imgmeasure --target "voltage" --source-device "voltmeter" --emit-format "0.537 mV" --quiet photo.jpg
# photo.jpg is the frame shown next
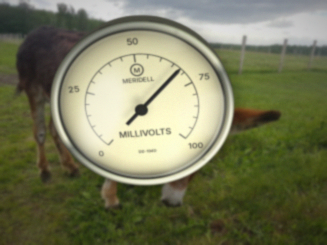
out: 67.5 mV
